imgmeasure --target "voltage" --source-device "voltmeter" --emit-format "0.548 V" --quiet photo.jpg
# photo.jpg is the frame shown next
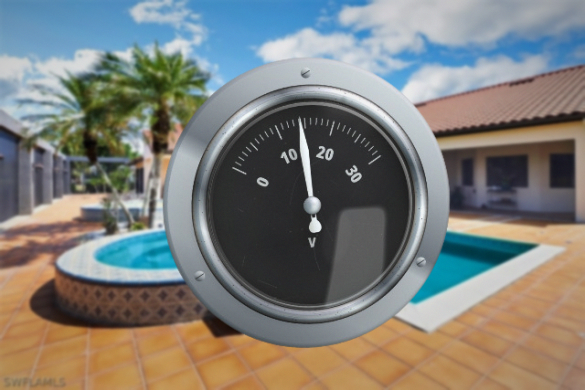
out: 14 V
